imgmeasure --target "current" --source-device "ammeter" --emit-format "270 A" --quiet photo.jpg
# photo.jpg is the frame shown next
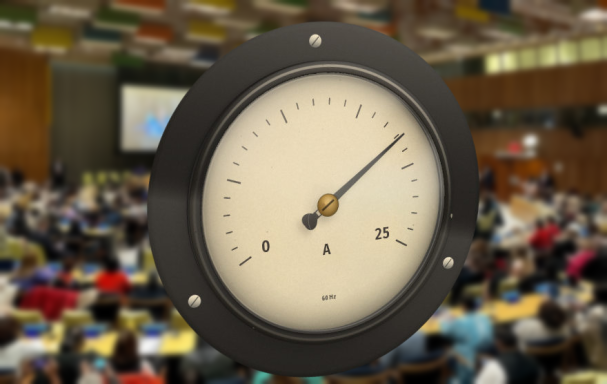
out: 18 A
